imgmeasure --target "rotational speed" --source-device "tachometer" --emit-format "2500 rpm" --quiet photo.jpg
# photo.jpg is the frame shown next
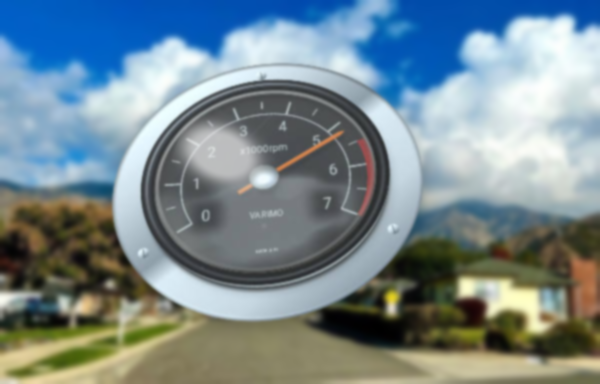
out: 5250 rpm
